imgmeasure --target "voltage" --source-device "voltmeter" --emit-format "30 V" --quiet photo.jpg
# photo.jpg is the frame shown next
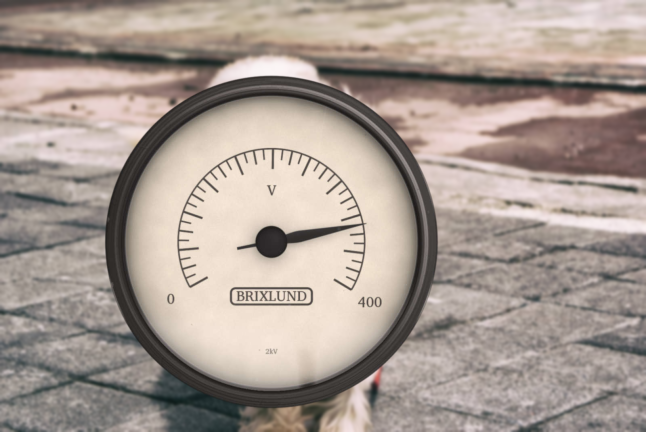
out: 330 V
